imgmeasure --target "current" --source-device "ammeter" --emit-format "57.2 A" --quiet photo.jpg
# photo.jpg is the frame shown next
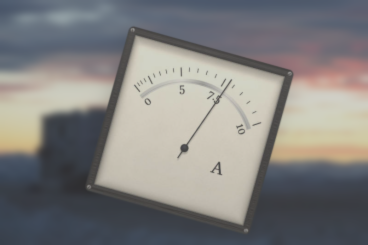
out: 7.75 A
